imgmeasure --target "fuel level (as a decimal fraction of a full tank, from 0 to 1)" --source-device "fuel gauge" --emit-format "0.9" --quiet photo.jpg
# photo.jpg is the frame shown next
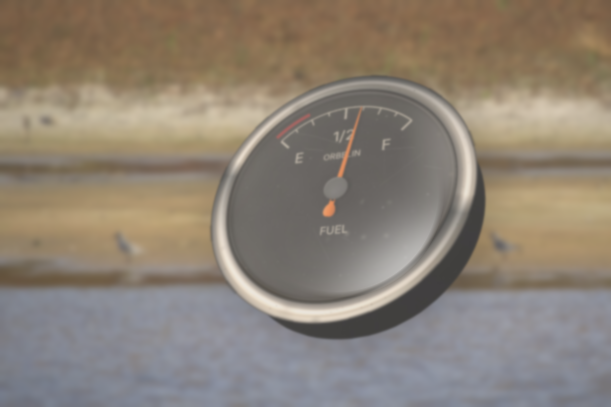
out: 0.625
